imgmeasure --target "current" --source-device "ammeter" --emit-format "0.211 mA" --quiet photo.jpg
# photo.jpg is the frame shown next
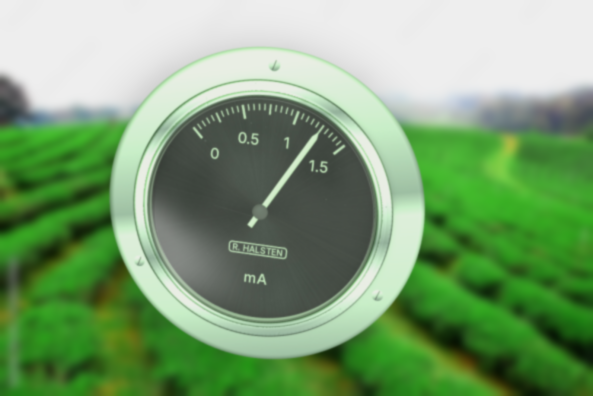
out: 1.25 mA
